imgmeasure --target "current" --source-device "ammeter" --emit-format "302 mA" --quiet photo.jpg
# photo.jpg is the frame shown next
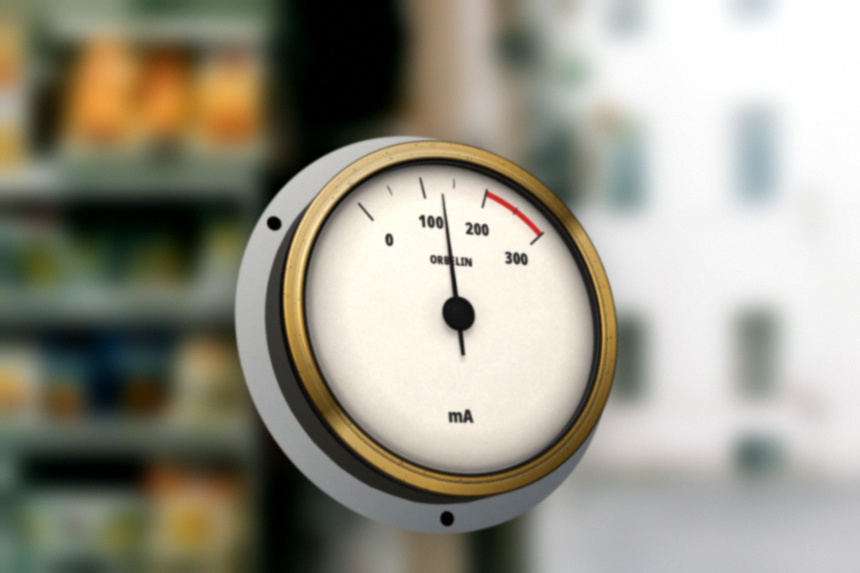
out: 125 mA
